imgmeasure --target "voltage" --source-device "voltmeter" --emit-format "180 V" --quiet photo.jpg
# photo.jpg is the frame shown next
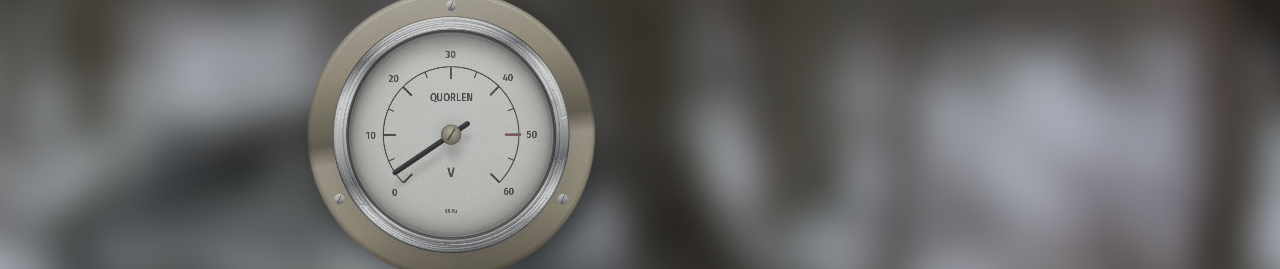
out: 2.5 V
